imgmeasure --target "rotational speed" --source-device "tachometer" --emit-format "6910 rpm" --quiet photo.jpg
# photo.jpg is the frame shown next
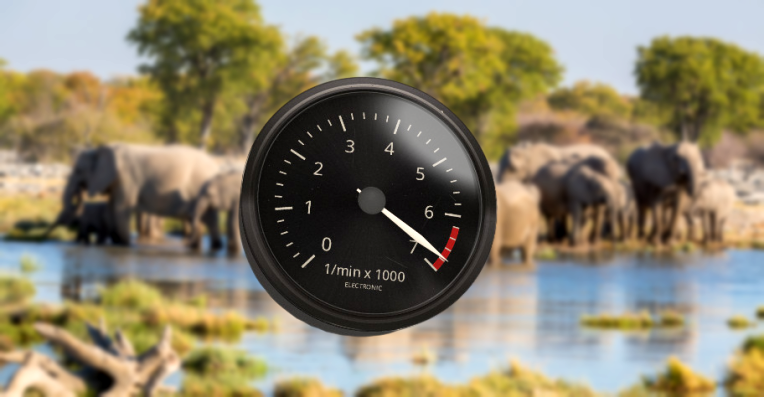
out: 6800 rpm
